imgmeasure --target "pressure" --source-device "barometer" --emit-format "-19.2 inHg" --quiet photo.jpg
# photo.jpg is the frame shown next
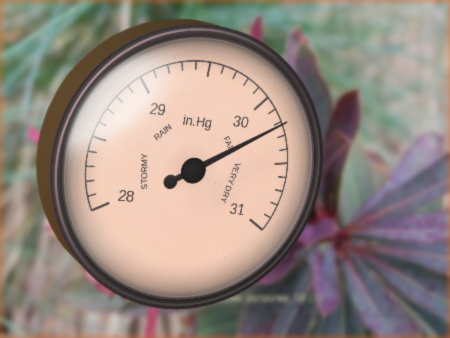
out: 30.2 inHg
